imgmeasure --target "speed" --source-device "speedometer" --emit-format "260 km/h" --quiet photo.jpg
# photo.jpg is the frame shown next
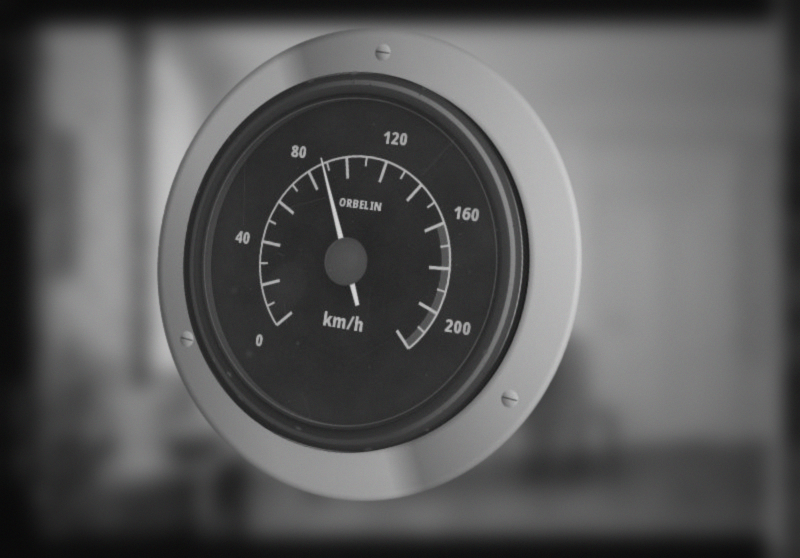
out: 90 km/h
